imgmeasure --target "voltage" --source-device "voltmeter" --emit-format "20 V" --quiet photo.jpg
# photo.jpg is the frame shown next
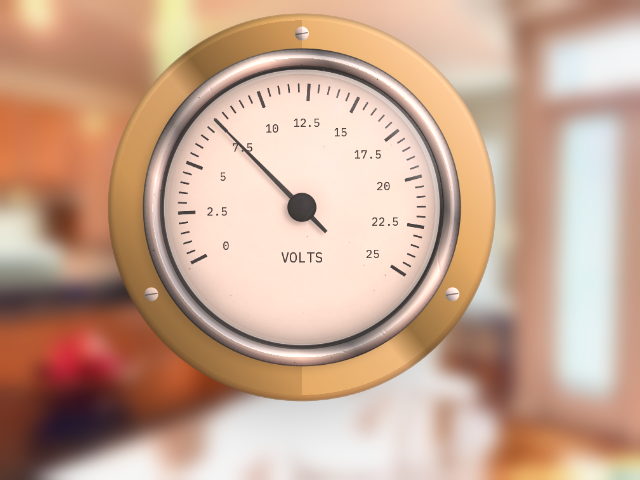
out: 7.5 V
